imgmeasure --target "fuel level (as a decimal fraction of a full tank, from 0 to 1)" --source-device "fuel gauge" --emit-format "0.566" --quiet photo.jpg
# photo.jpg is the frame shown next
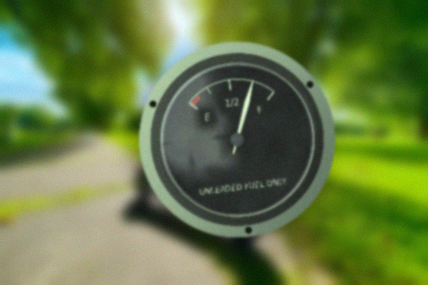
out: 0.75
